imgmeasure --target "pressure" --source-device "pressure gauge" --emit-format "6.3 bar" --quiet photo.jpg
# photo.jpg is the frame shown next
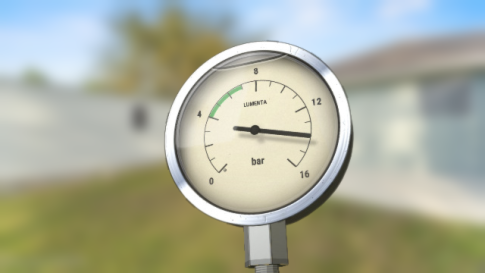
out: 14 bar
